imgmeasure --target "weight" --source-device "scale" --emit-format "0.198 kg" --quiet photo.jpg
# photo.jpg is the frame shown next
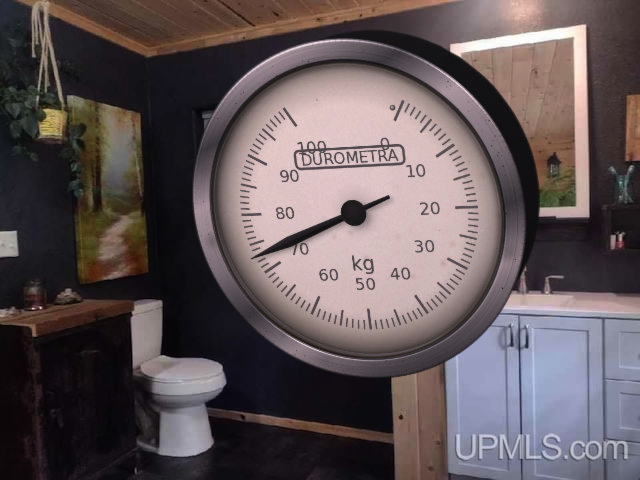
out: 73 kg
